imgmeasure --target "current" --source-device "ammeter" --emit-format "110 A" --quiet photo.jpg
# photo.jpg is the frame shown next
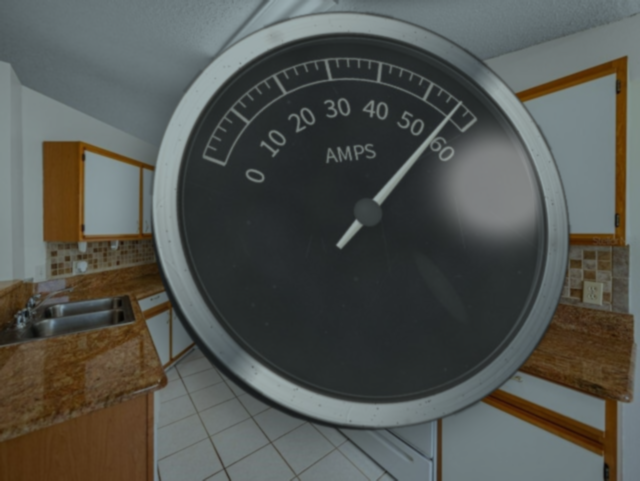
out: 56 A
